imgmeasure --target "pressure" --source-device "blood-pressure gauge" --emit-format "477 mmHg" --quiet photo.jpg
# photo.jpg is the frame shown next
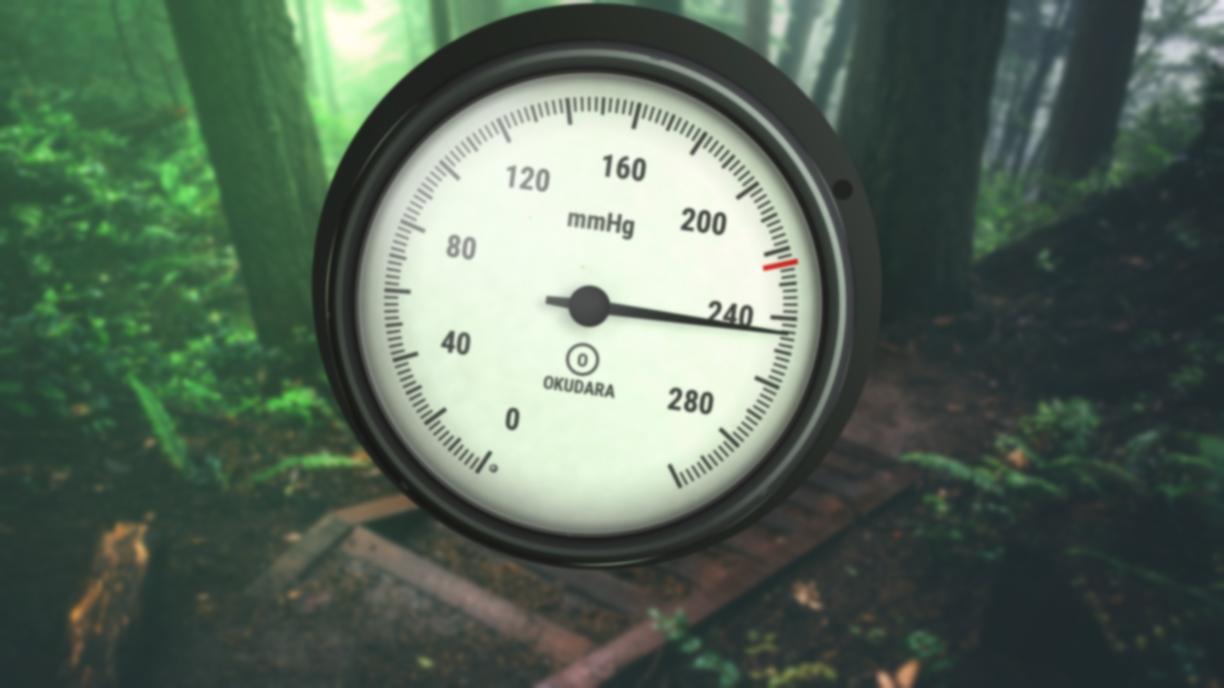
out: 244 mmHg
